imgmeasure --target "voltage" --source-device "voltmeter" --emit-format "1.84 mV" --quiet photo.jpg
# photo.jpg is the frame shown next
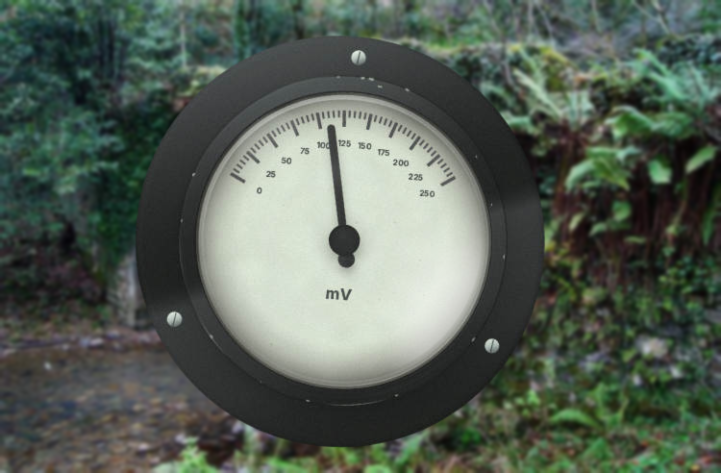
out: 110 mV
